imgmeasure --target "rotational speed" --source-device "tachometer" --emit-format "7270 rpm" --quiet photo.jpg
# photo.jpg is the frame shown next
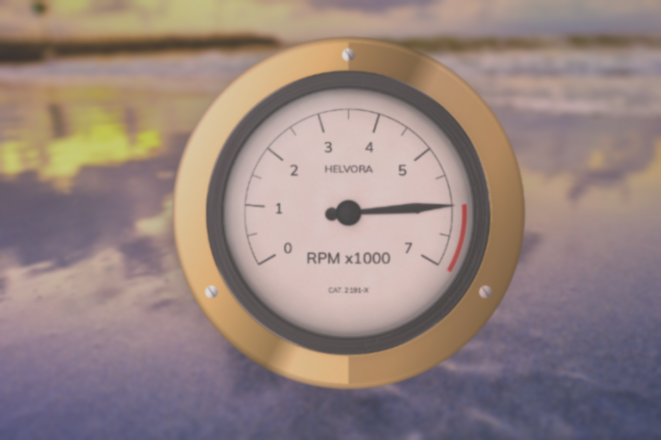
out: 6000 rpm
